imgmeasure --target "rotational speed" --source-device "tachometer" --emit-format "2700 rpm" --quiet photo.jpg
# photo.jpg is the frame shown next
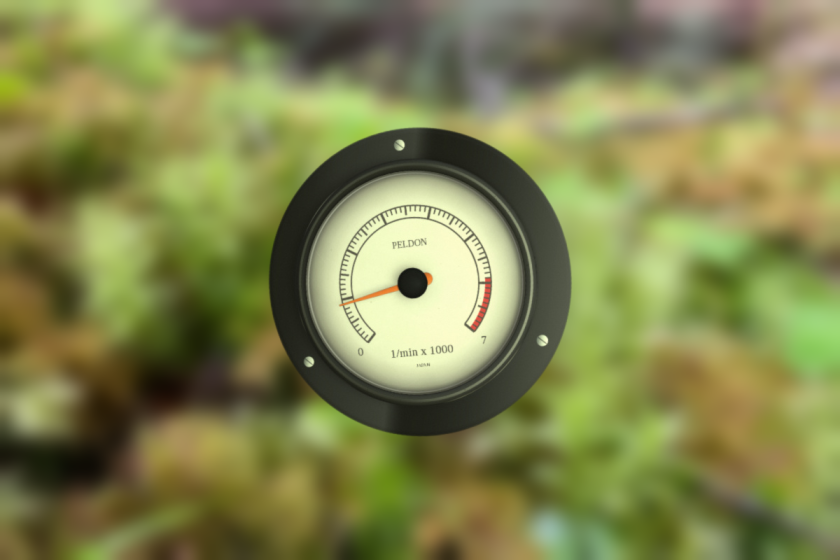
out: 900 rpm
